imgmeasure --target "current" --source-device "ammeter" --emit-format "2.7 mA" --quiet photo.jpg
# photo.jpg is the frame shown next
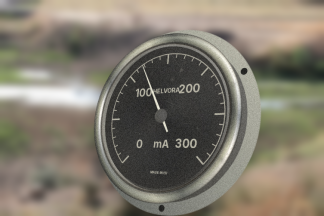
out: 120 mA
